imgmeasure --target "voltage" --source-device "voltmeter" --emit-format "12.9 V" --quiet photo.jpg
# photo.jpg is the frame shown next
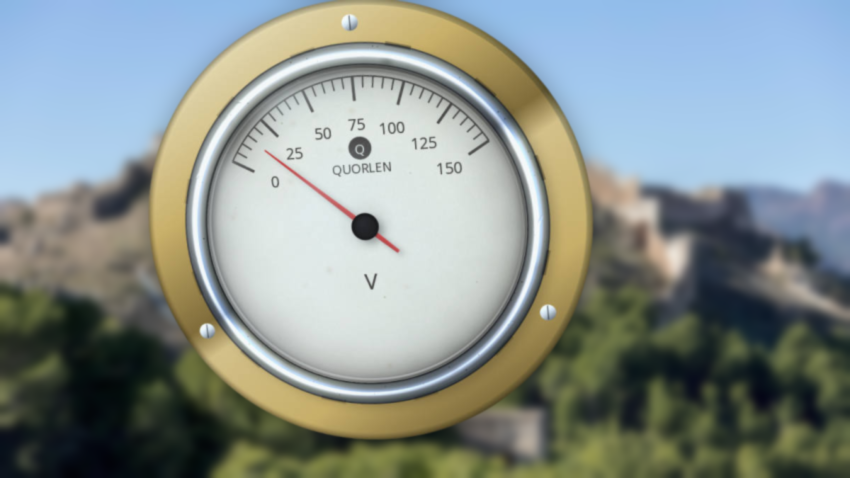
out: 15 V
